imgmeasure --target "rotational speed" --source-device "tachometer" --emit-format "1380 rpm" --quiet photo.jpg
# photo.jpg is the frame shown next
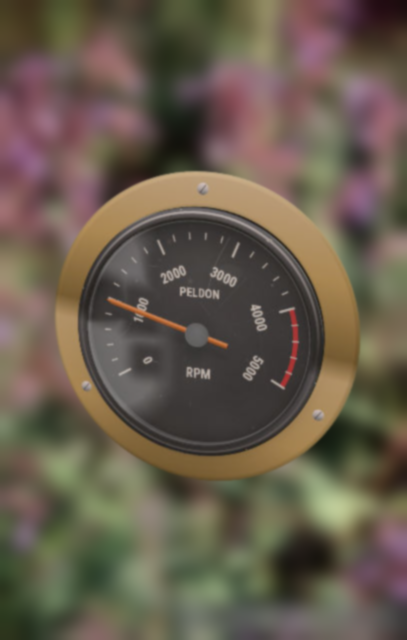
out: 1000 rpm
